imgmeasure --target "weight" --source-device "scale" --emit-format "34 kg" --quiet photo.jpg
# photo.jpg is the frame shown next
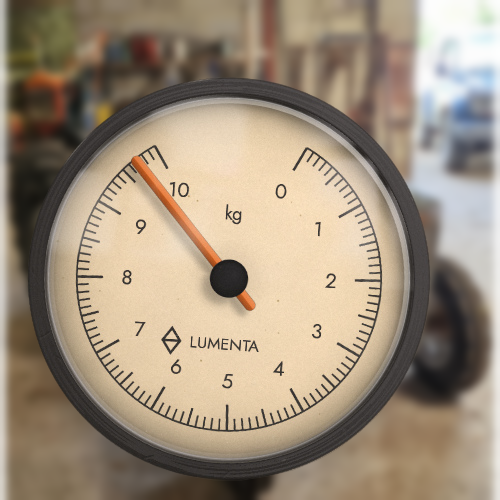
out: 9.7 kg
